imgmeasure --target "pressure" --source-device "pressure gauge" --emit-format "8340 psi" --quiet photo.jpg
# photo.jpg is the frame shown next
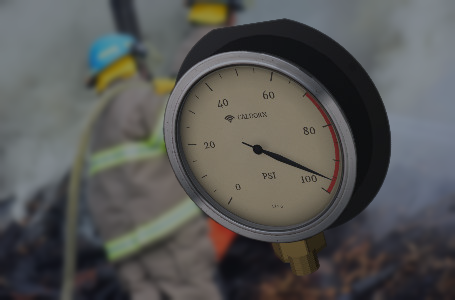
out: 95 psi
